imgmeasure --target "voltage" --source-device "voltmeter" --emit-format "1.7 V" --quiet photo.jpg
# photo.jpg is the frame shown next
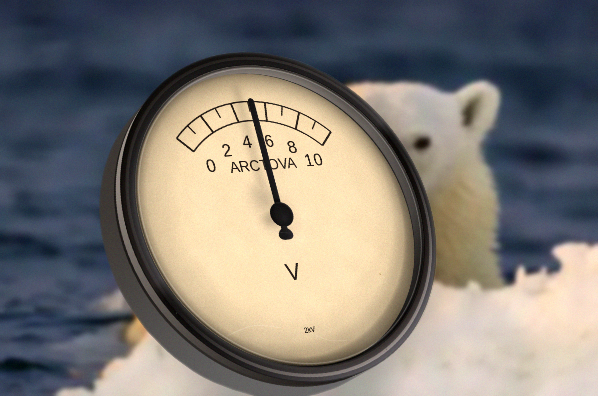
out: 5 V
